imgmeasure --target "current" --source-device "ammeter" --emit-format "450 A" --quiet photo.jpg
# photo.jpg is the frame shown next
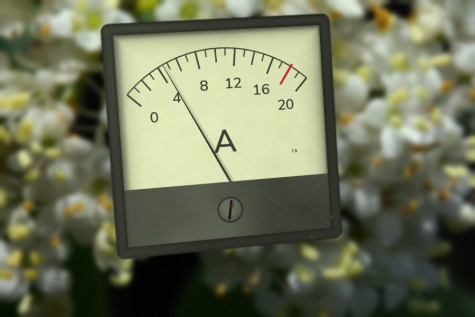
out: 4.5 A
